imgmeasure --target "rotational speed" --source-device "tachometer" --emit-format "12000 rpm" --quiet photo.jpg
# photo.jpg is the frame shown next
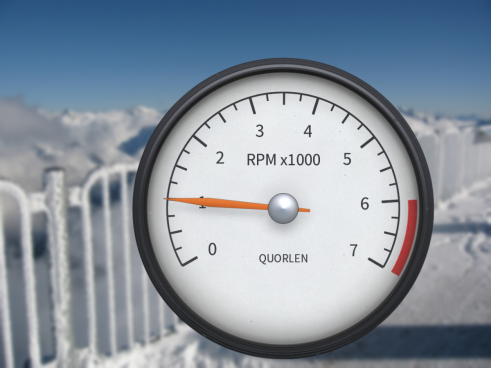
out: 1000 rpm
